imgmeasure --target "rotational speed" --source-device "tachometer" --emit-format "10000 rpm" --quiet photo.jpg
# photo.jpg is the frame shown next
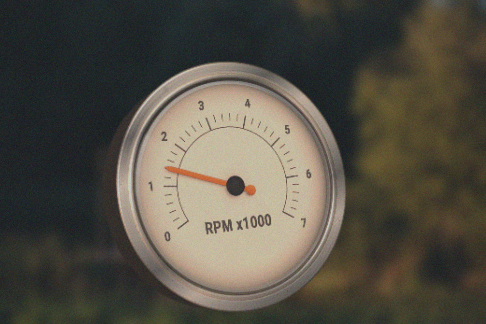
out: 1400 rpm
